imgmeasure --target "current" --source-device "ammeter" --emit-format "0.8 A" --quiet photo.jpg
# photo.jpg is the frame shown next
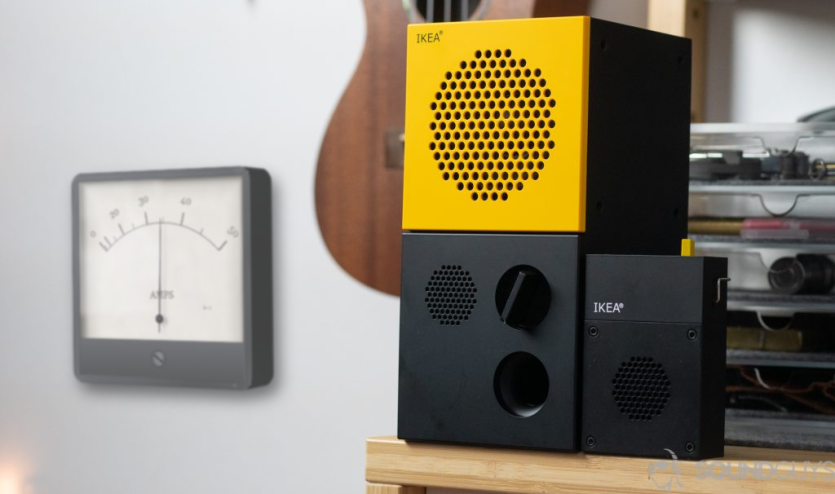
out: 35 A
